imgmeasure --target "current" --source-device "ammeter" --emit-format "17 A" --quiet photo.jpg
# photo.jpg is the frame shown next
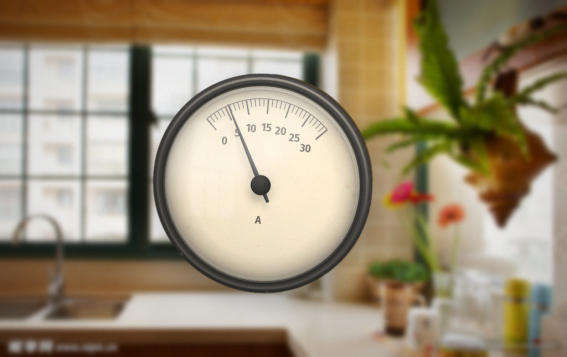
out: 6 A
